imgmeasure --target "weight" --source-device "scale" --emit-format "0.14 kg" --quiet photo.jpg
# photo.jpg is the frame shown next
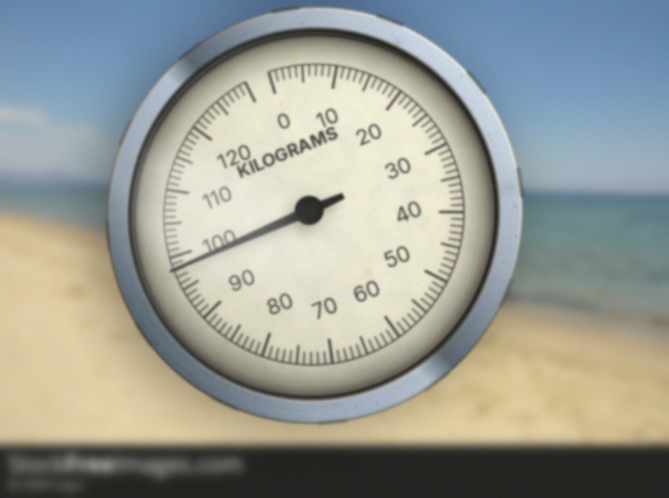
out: 98 kg
